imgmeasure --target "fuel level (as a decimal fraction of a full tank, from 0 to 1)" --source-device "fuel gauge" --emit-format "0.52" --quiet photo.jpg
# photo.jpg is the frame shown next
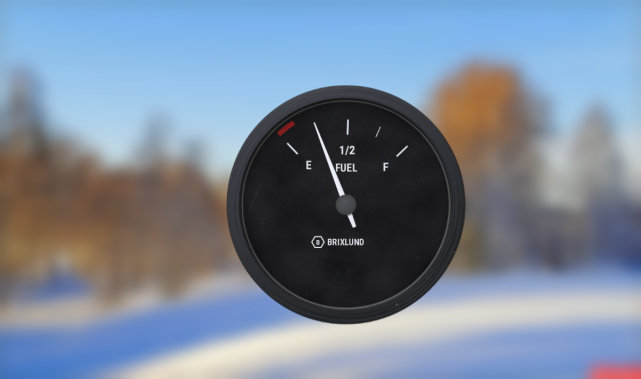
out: 0.25
